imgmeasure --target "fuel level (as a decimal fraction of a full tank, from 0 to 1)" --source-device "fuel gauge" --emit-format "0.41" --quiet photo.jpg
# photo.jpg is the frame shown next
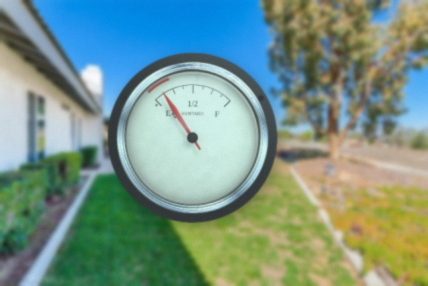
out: 0.125
